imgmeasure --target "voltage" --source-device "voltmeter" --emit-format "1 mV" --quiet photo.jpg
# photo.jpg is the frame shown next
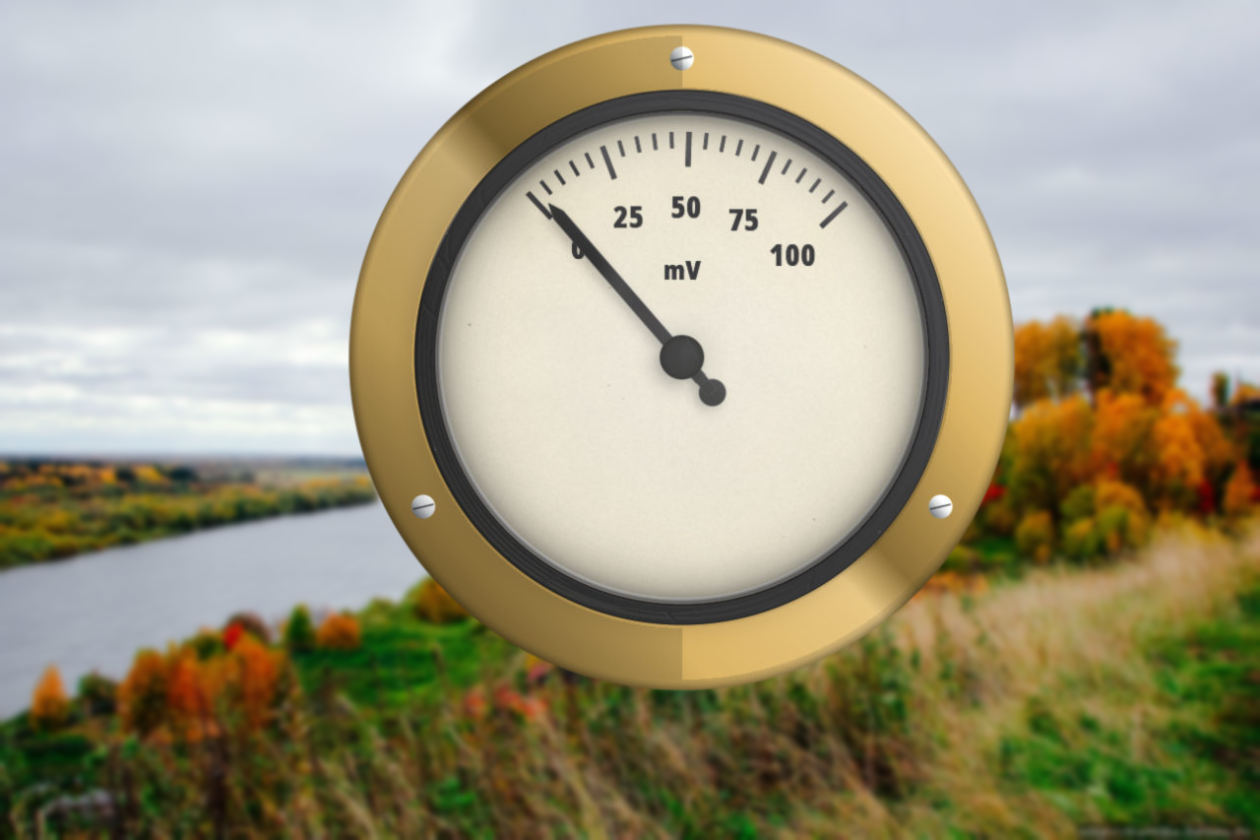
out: 2.5 mV
